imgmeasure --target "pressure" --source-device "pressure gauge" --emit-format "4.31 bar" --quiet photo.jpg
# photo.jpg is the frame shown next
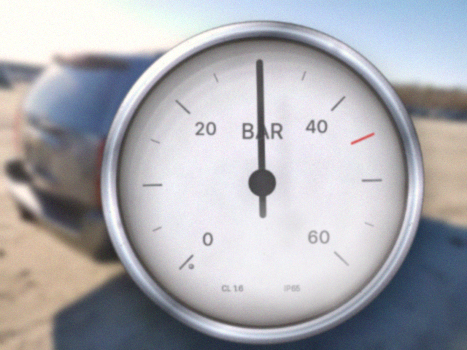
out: 30 bar
